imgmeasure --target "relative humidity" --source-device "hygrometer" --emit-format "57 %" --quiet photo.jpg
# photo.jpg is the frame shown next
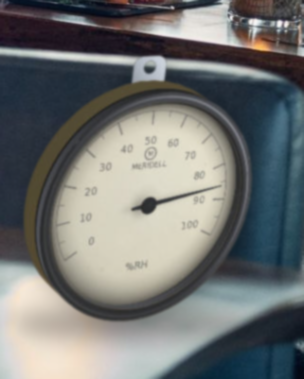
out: 85 %
